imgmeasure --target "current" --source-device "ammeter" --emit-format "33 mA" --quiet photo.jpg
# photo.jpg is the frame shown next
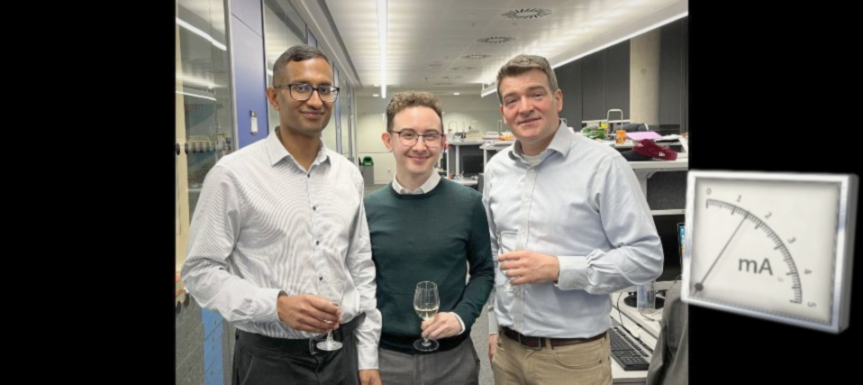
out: 1.5 mA
